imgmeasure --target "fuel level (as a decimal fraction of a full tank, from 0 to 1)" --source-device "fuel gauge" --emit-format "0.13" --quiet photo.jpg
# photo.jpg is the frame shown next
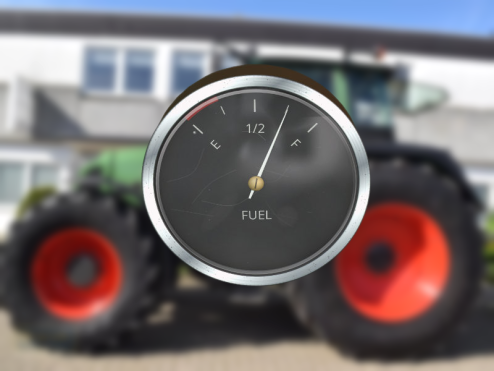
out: 0.75
